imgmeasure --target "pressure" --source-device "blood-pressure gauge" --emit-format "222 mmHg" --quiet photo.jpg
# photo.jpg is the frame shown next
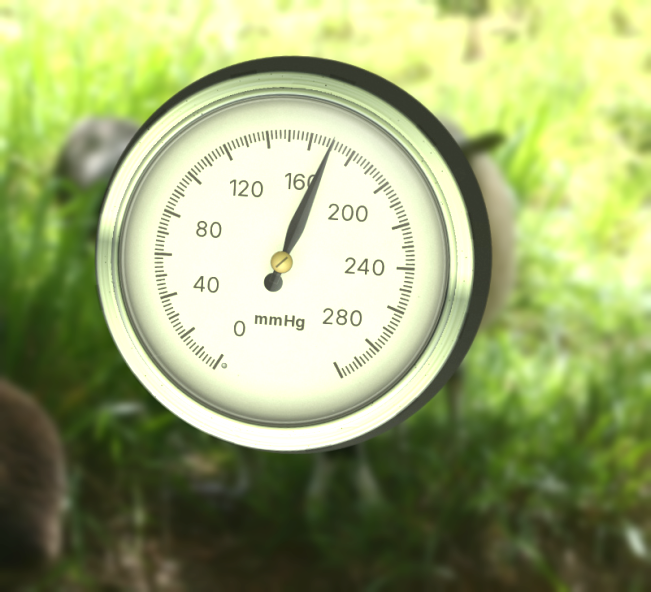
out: 170 mmHg
